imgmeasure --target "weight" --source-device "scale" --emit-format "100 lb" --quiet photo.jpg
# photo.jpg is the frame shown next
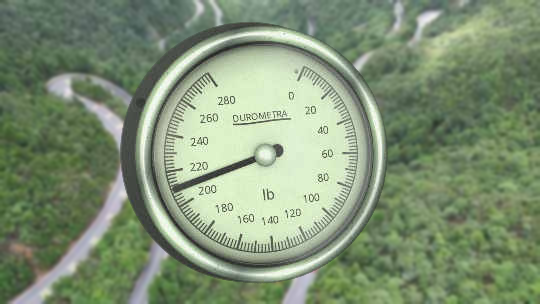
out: 210 lb
